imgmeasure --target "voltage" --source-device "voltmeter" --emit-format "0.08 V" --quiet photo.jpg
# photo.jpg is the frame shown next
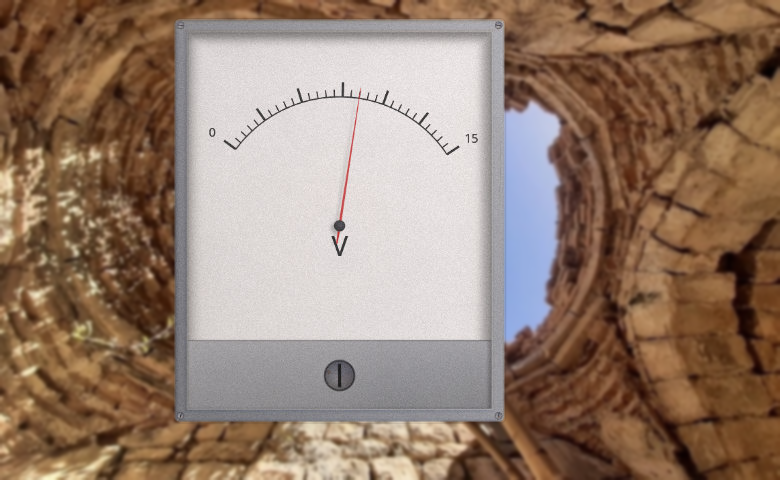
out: 8.5 V
